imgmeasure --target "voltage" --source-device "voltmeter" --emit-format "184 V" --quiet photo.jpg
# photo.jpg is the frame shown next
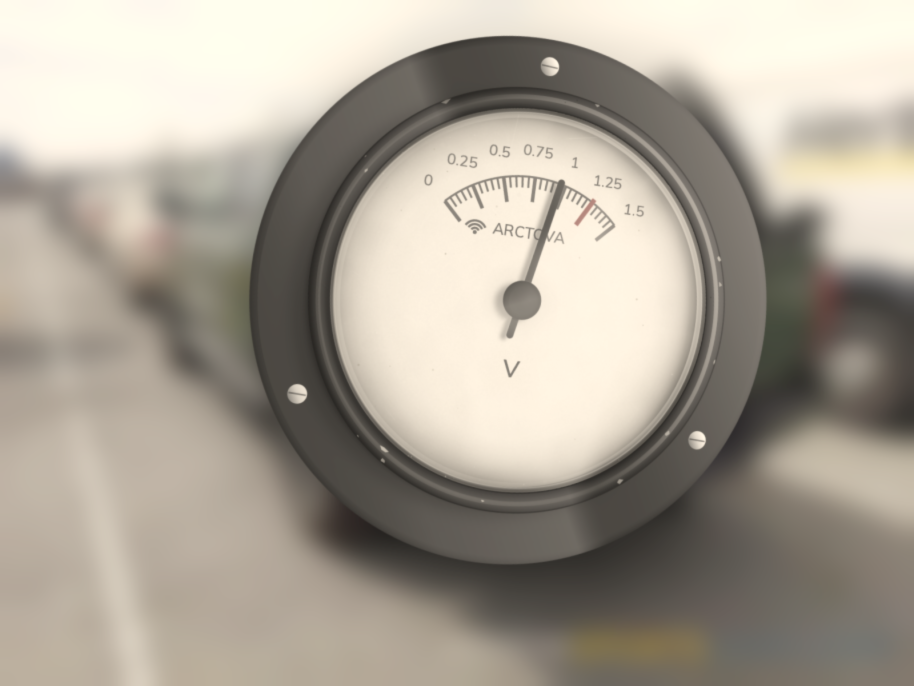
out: 0.95 V
